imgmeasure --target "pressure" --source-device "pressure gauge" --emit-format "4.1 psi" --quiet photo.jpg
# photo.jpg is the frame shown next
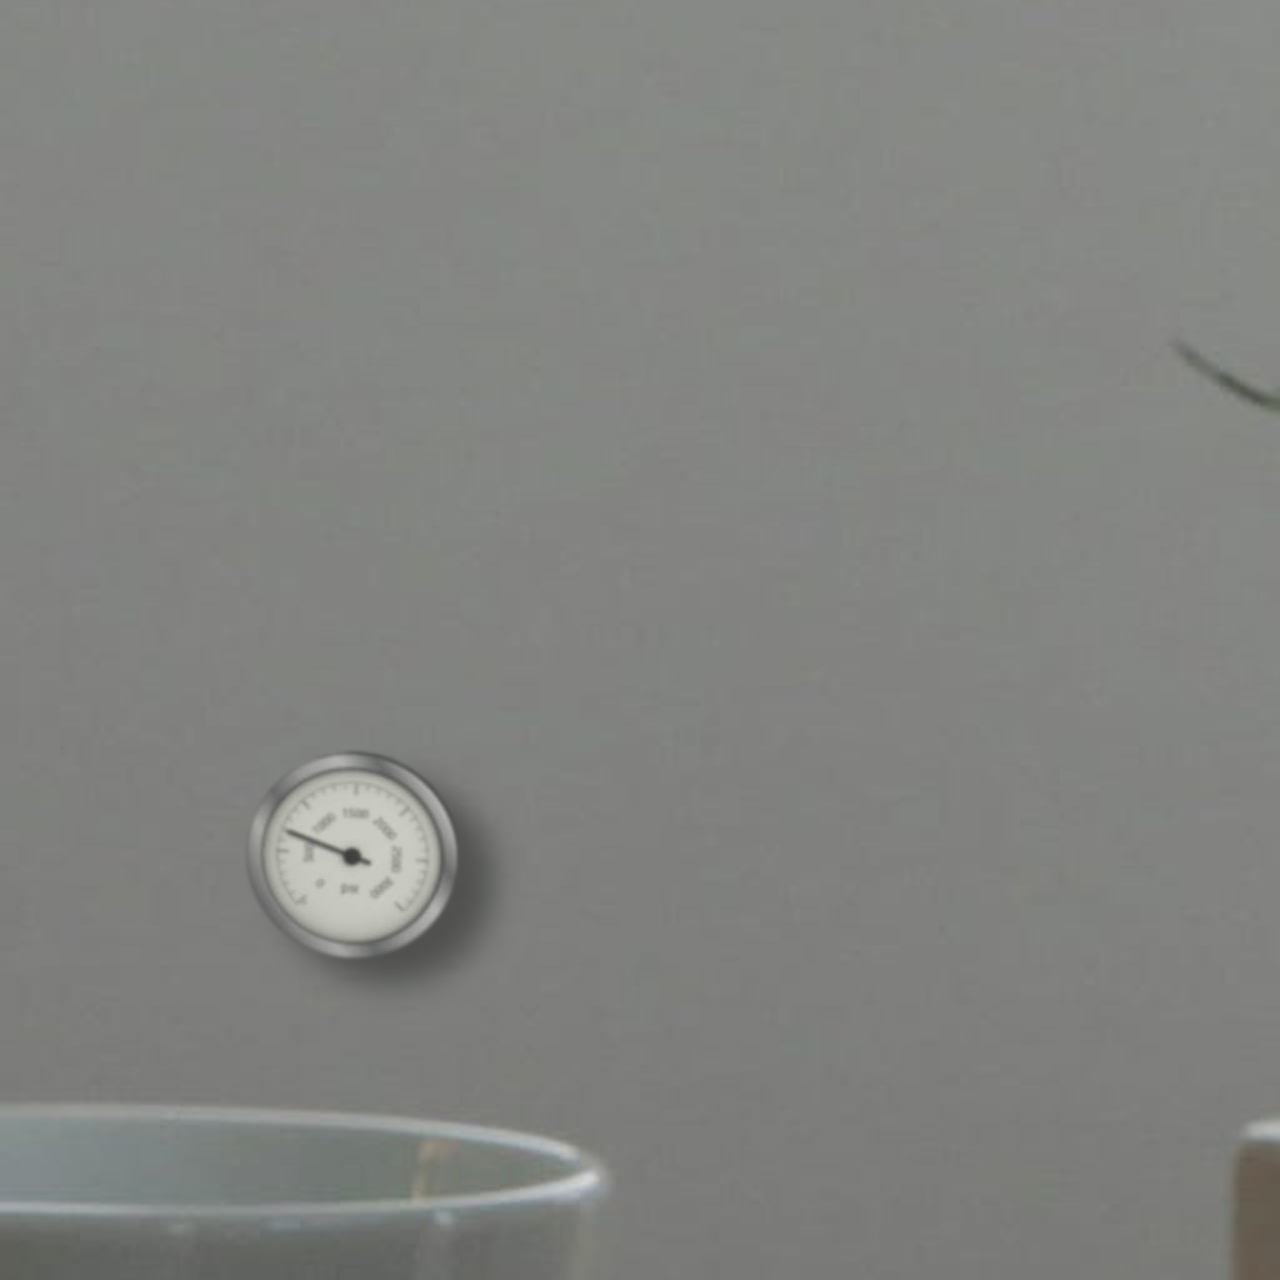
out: 700 psi
